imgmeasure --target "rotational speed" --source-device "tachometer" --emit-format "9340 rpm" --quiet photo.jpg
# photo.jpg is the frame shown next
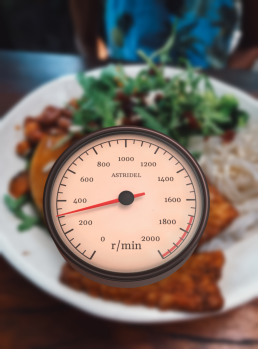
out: 300 rpm
